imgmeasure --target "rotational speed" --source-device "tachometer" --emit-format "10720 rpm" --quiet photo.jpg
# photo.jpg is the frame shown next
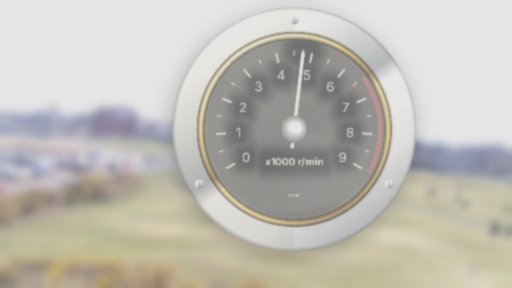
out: 4750 rpm
